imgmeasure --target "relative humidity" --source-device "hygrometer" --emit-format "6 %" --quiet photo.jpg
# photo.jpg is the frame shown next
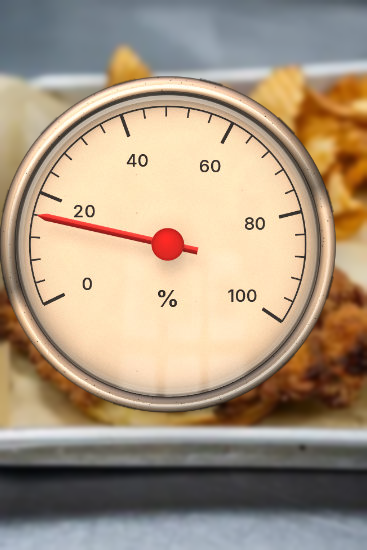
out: 16 %
